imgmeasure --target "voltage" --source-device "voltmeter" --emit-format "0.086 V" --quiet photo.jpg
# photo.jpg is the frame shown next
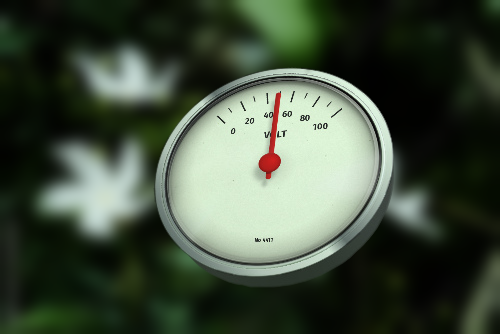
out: 50 V
